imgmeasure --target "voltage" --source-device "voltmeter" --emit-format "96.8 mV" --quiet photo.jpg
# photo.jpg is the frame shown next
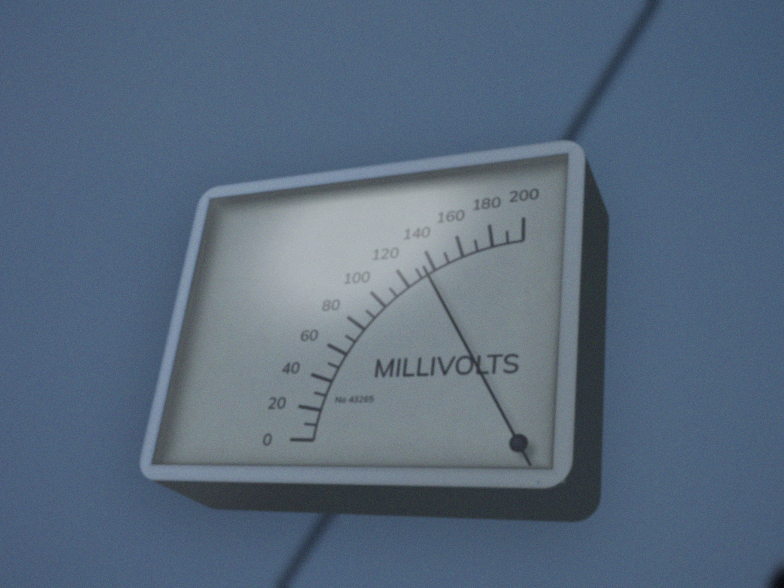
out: 135 mV
